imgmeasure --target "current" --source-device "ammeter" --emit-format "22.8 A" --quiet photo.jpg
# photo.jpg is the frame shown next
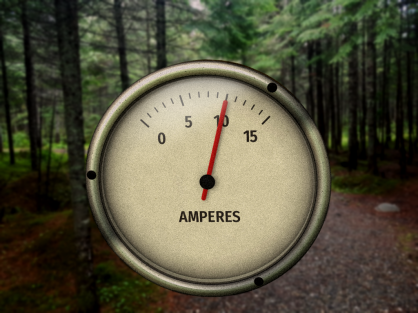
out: 10 A
